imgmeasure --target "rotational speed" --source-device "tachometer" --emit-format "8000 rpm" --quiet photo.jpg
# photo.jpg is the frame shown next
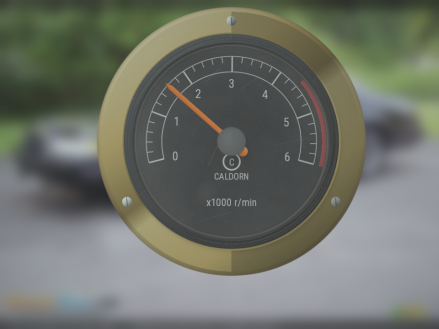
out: 1600 rpm
